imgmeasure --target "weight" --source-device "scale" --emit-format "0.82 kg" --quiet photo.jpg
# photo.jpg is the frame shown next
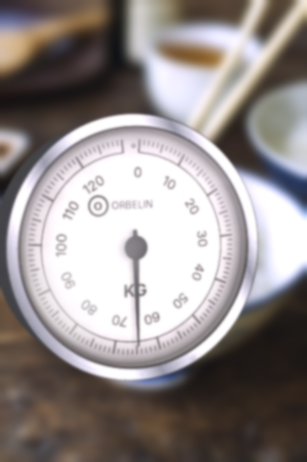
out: 65 kg
